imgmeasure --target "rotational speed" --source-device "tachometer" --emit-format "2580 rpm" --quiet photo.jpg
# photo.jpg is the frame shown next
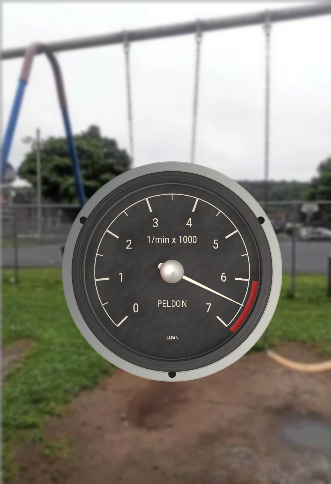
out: 6500 rpm
